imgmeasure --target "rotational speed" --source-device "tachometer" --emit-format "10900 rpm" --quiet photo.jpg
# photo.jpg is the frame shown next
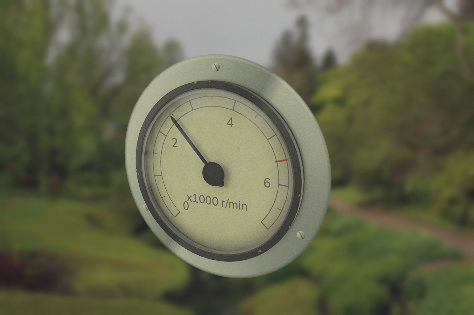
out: 2500 rpm
